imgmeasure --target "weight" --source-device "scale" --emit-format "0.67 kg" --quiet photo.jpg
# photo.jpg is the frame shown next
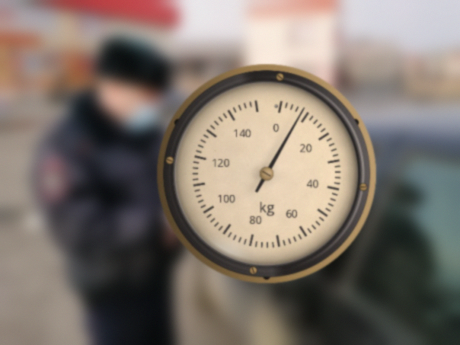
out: 8 kg
